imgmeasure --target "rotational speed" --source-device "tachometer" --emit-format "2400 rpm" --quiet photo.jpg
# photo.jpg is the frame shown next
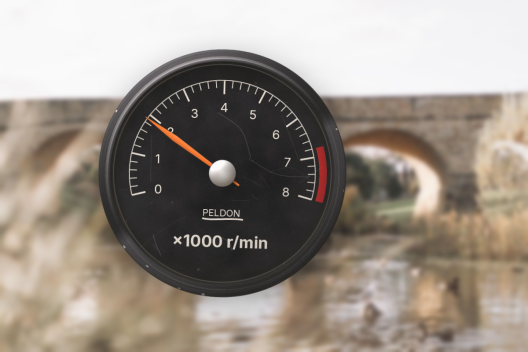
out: 1900 rpm
